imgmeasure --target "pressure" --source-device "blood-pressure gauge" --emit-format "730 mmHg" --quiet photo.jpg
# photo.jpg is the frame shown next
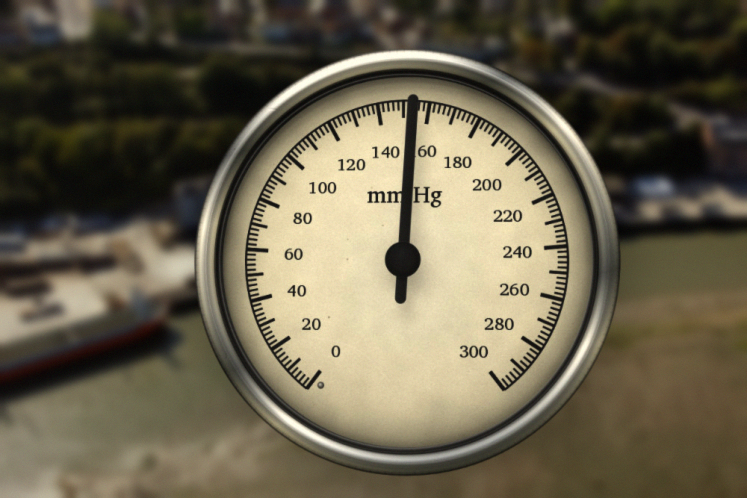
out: 154 mmHg
